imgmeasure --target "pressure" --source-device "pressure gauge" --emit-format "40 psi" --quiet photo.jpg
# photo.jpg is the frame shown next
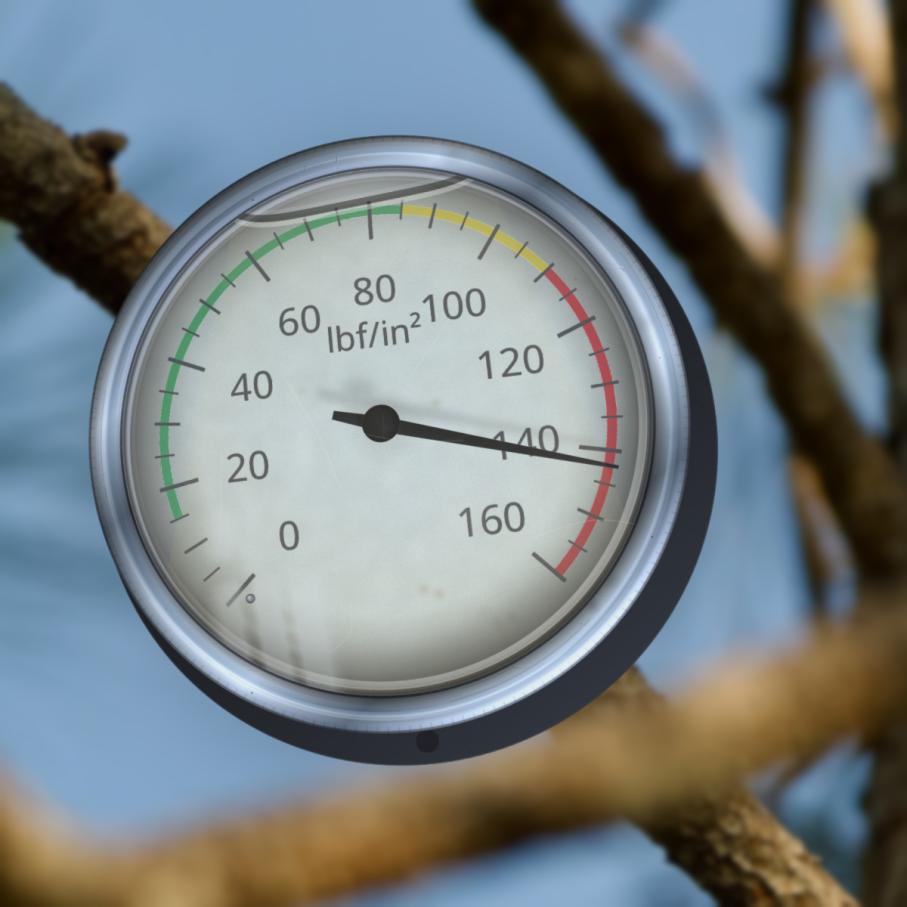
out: 142.5 psi
